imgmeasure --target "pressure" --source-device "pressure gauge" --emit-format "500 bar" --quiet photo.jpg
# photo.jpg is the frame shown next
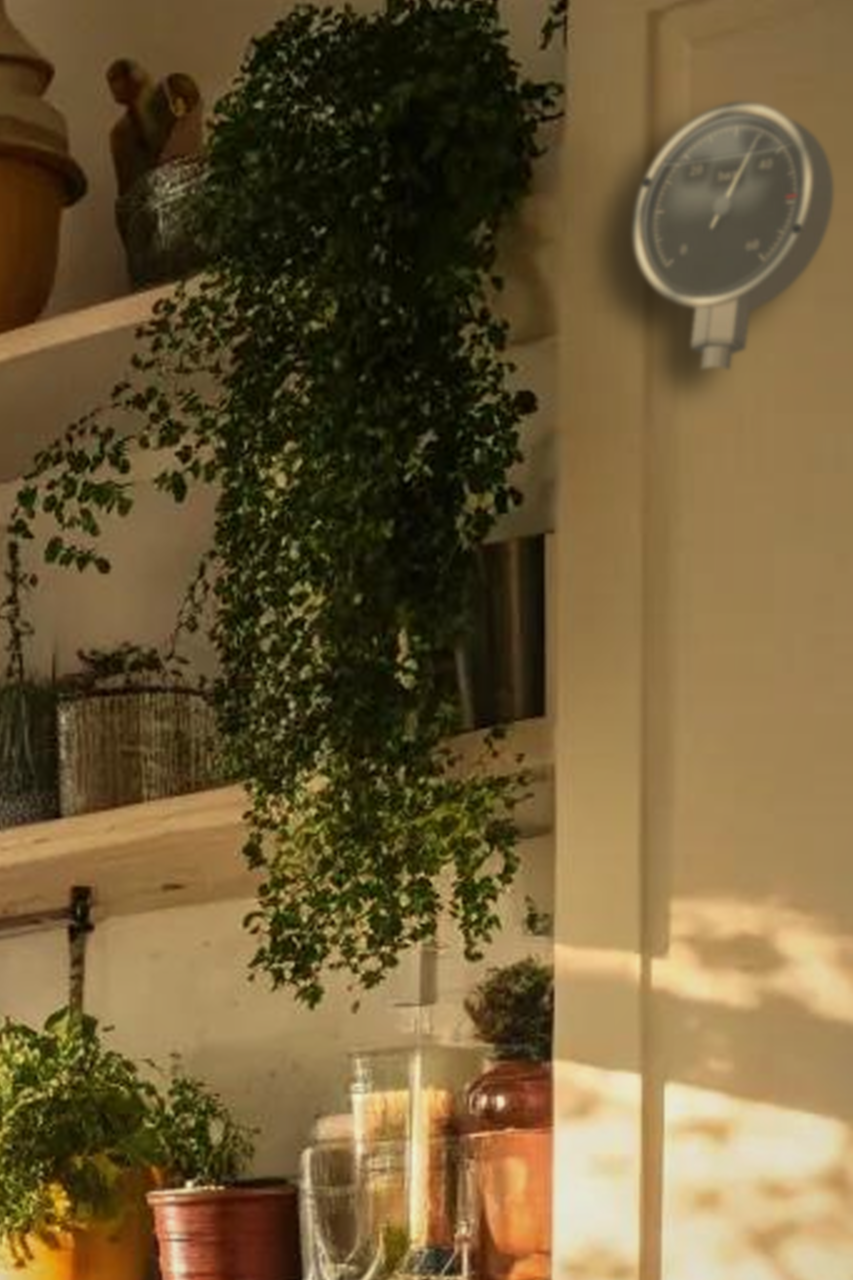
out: 35 bar
